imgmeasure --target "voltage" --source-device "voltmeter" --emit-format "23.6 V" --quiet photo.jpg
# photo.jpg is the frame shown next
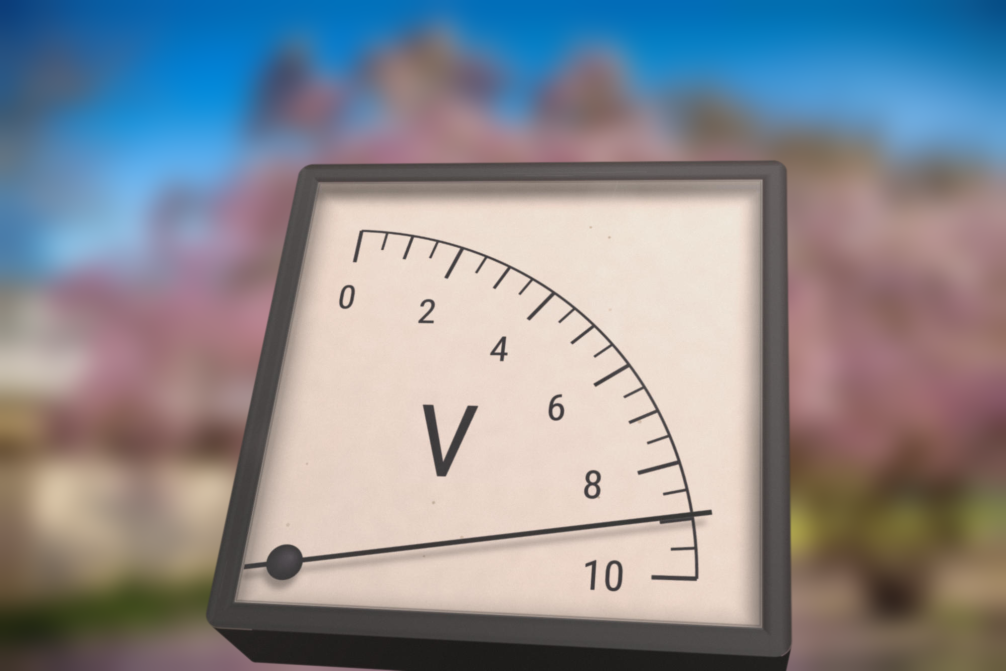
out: 9 V
